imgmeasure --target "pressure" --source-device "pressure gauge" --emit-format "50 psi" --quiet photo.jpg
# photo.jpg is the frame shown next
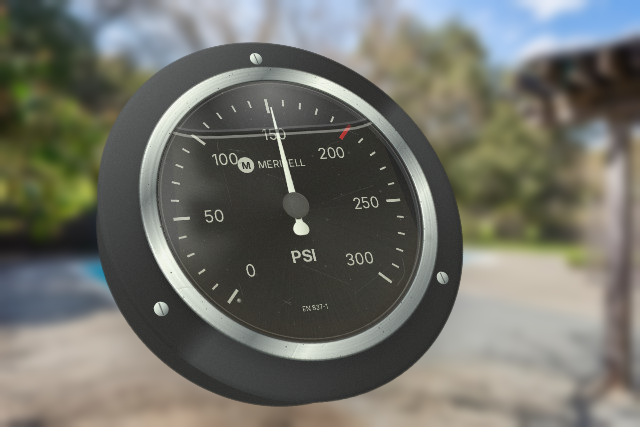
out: 150 psi
